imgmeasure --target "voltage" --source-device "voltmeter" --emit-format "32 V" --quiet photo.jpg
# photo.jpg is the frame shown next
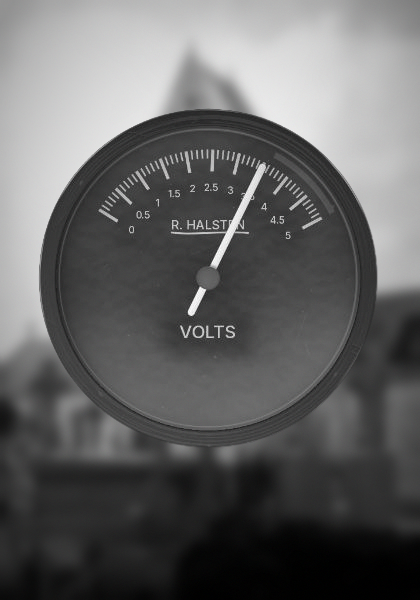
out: 3.5 V
